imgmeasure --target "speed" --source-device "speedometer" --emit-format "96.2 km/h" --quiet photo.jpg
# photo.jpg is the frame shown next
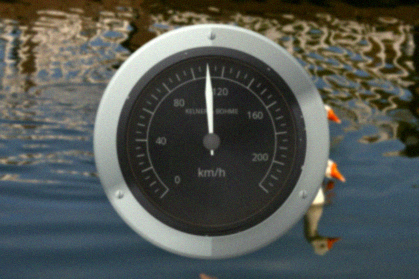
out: 110 km/h
